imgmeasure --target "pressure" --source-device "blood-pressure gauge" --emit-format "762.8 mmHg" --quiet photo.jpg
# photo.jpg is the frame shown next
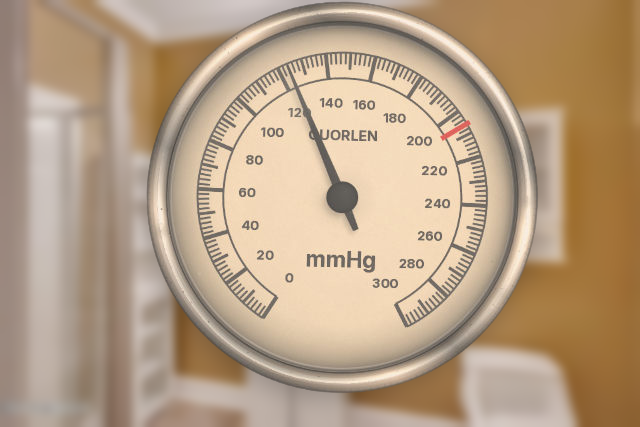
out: 124 mmHg
